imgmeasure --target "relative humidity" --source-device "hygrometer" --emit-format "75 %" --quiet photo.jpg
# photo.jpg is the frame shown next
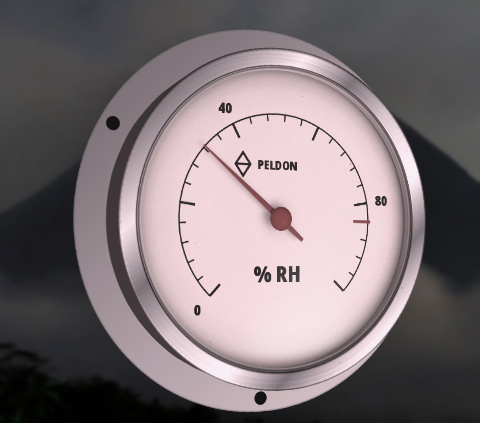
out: 32 %
